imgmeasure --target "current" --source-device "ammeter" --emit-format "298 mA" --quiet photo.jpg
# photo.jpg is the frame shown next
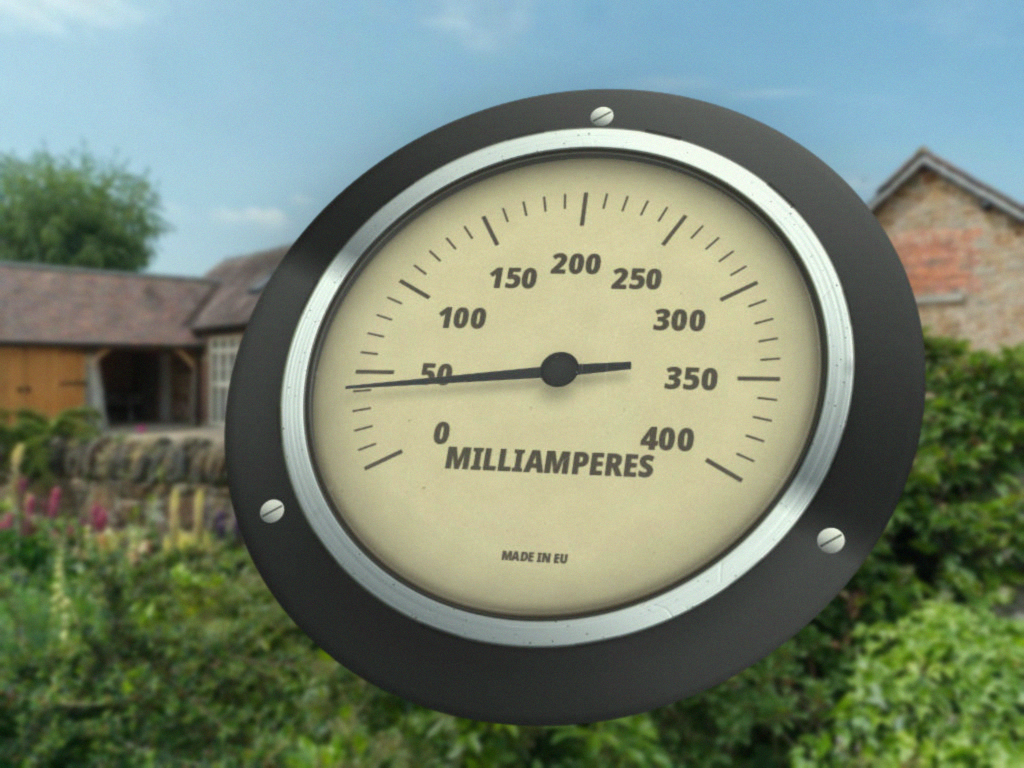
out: 40 mA
